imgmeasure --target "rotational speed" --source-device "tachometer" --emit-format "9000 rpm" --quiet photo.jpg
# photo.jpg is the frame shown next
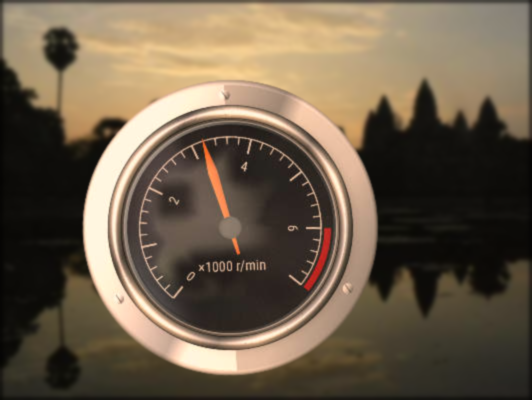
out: 3200 rpm
